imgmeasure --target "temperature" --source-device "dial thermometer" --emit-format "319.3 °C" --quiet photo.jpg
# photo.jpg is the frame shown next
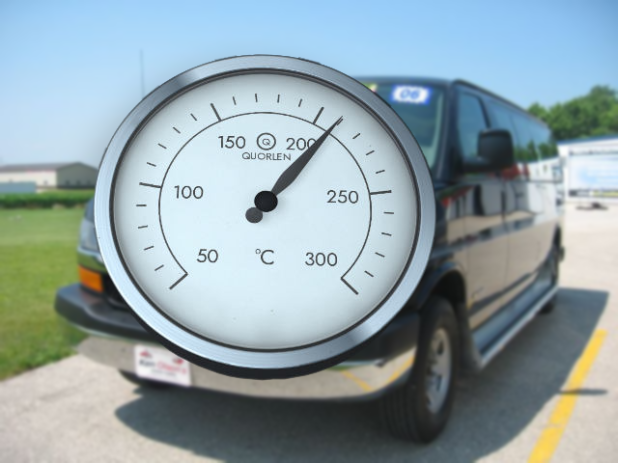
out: 210 °C
